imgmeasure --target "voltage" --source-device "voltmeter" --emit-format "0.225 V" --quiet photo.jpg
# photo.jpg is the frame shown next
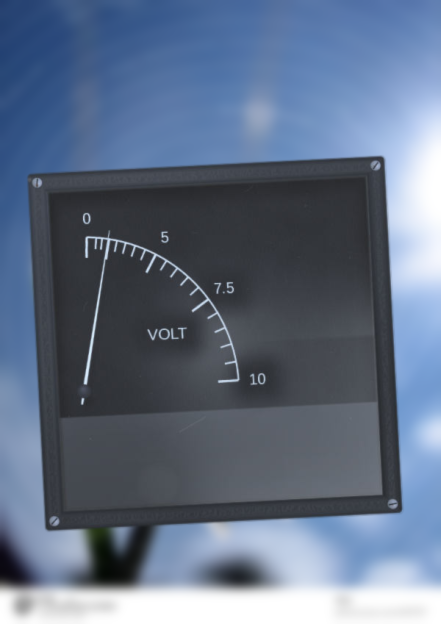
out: 2.5 V
